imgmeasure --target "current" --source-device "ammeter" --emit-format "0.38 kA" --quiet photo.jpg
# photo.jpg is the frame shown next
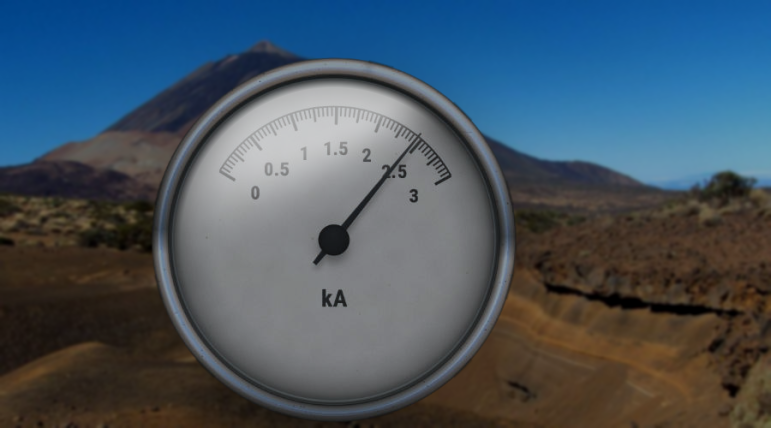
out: 2.45 kA
